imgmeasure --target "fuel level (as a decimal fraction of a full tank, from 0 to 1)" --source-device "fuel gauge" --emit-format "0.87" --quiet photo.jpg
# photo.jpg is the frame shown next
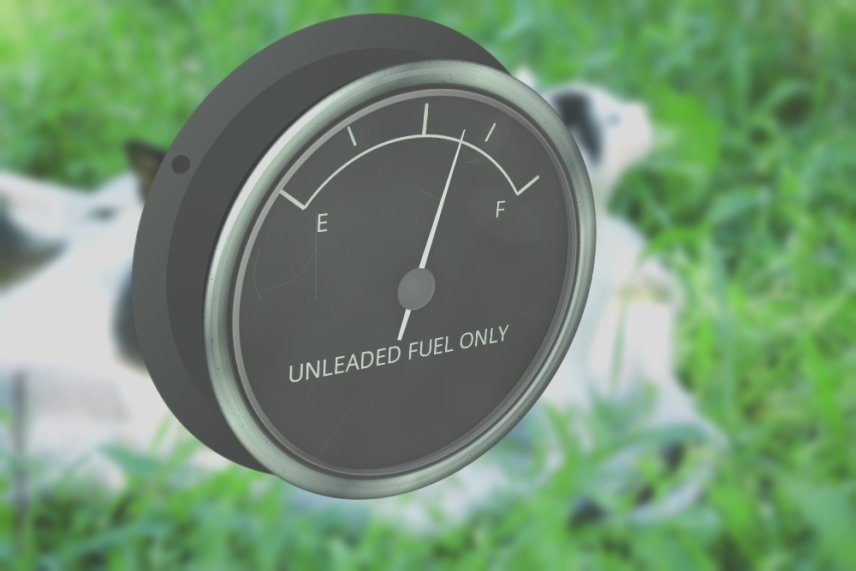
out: 0.625
